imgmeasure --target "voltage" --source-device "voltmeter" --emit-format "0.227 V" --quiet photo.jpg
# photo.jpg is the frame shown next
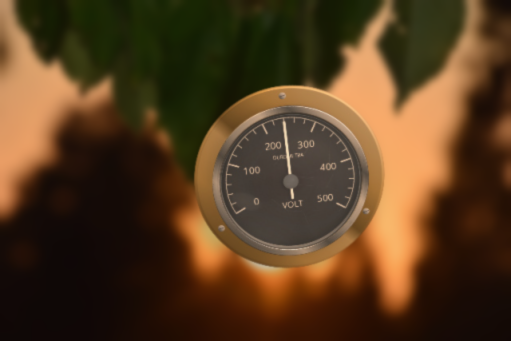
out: 240 V
